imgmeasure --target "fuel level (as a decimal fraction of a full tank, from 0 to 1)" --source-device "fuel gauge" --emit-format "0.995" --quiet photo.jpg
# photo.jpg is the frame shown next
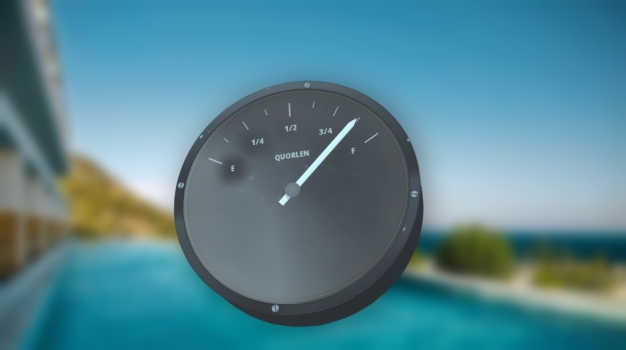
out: 0.875
